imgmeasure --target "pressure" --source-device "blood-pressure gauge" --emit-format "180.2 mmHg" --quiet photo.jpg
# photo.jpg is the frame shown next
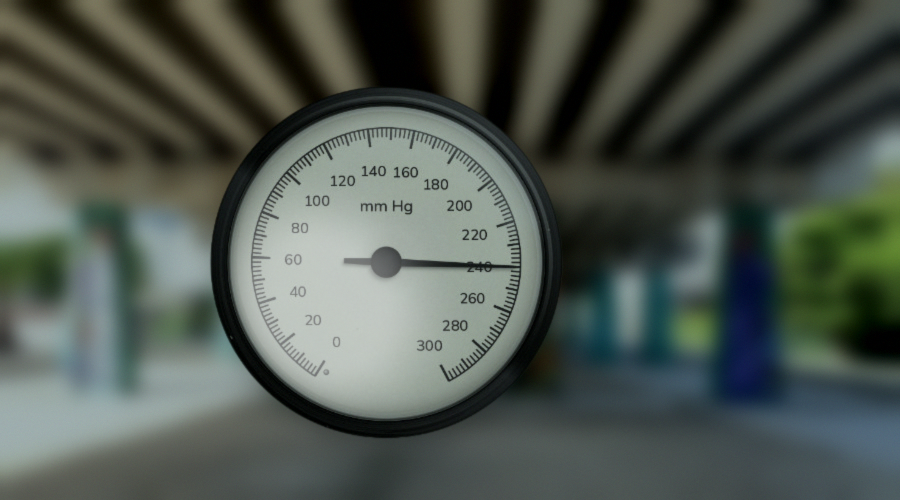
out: 240 mmHg
